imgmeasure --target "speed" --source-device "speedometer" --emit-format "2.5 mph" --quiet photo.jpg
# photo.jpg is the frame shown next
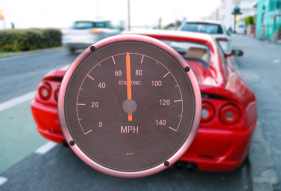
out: 70 mph
